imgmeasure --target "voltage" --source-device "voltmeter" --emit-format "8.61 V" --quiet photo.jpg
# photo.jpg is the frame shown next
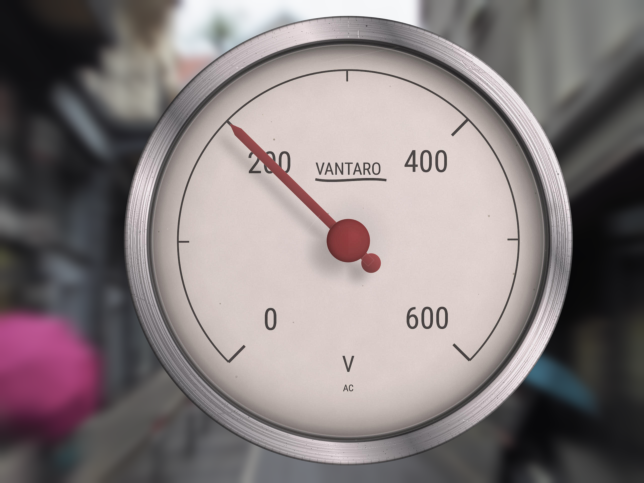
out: 200 V
